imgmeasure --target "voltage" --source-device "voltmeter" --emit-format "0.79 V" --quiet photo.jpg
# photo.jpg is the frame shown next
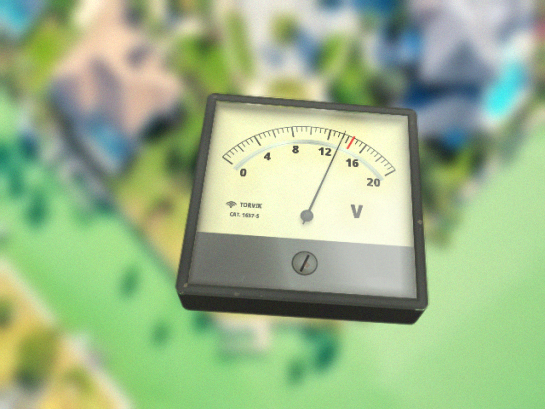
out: 13.5 V
